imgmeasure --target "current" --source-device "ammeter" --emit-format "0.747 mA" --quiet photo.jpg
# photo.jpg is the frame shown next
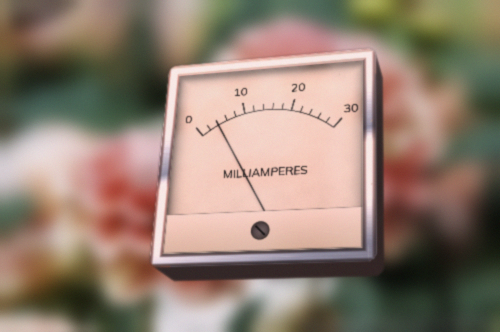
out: 4 mA
